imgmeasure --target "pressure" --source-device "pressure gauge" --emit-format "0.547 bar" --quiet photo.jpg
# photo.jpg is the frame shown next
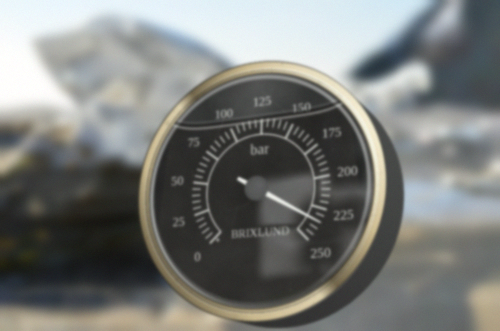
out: 235 bar
